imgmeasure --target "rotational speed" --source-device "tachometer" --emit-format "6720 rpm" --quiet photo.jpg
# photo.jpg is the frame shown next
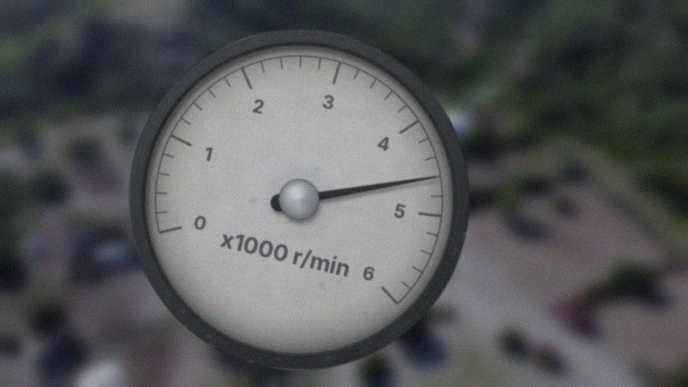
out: 4600 rpm
